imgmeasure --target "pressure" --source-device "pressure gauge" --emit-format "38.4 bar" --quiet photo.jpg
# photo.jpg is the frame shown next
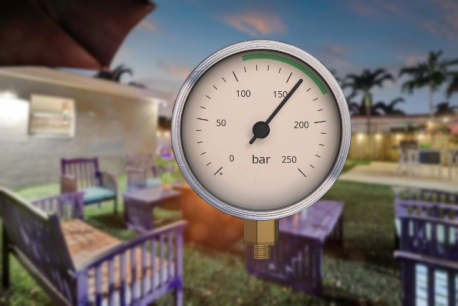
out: 160 bar
